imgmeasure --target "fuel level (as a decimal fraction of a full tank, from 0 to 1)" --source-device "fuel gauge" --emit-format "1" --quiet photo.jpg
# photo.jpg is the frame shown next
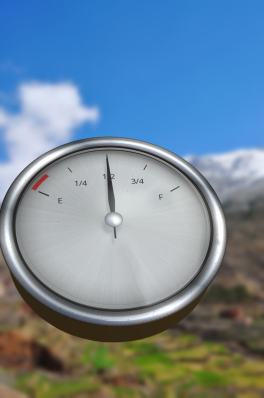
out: 0.5
